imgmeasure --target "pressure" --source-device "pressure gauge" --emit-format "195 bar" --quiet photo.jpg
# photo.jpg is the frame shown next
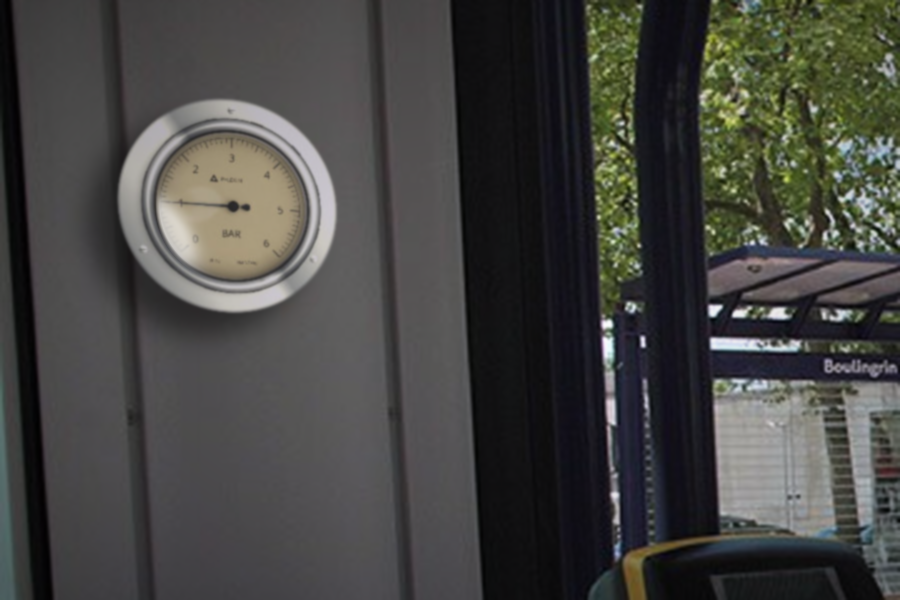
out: 1 bar
